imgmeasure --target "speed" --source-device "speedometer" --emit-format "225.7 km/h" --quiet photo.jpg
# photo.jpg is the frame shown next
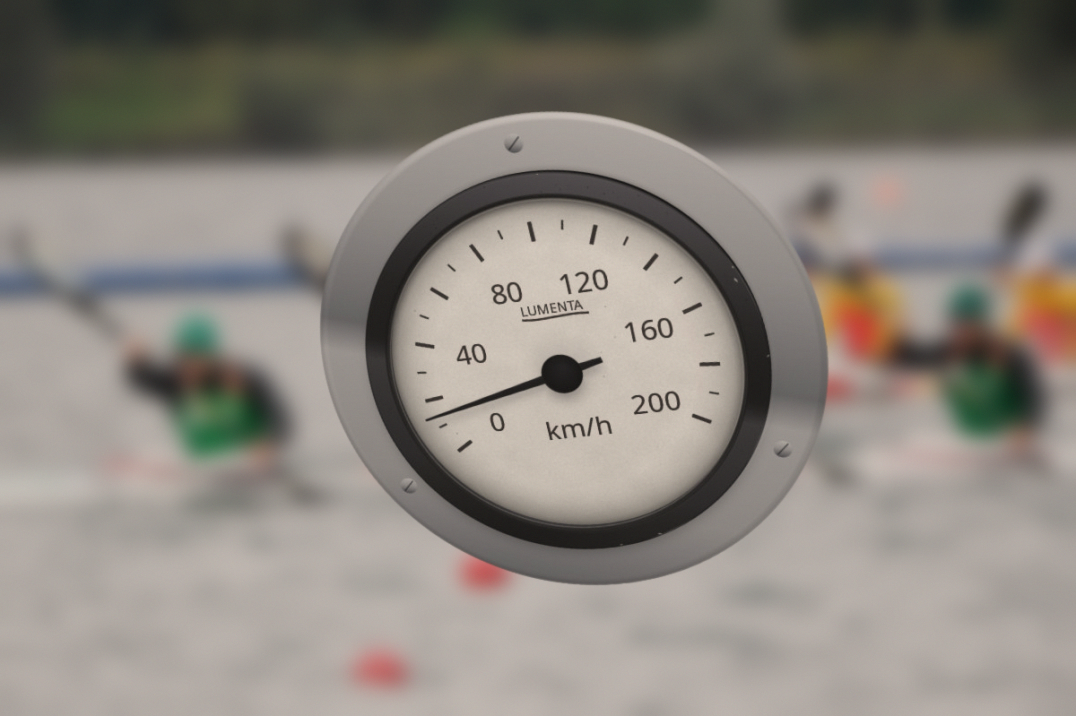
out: 15 km/h
